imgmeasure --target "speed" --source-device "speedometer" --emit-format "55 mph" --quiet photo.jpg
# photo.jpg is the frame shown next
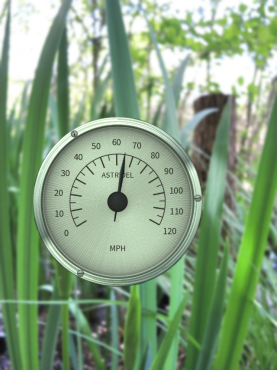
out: 65 mph
